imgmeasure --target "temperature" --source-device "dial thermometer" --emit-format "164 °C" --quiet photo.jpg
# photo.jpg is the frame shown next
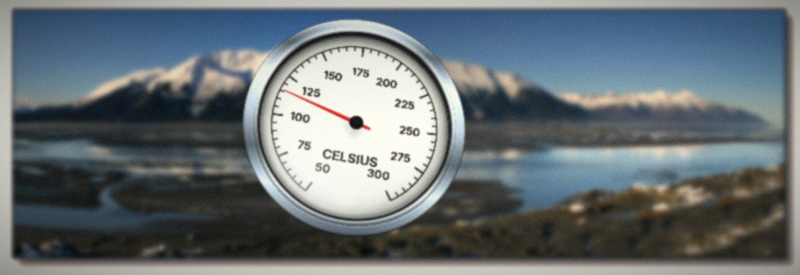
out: 115 °C
